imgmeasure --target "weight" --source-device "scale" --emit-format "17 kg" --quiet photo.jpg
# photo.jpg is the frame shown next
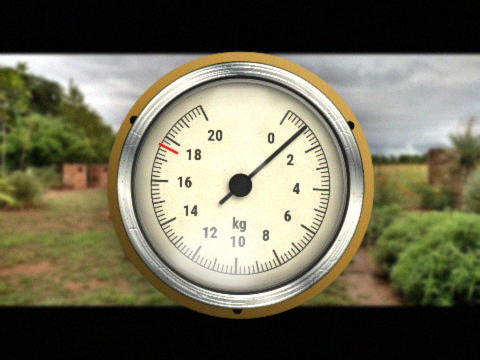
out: 1 kg
